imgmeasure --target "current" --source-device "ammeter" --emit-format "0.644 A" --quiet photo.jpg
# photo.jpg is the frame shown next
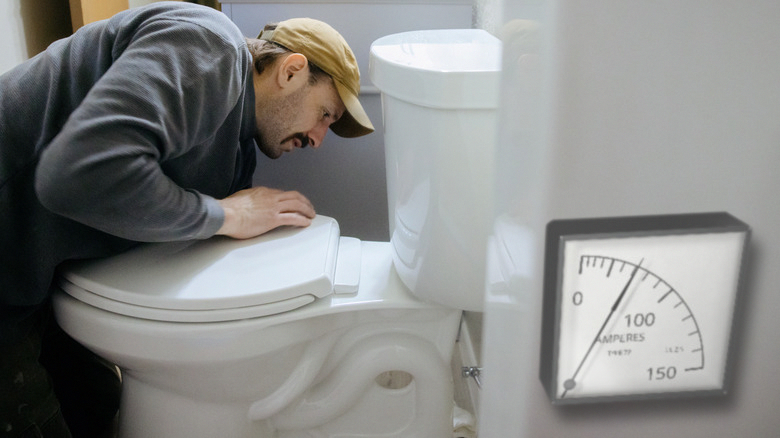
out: 70 A
